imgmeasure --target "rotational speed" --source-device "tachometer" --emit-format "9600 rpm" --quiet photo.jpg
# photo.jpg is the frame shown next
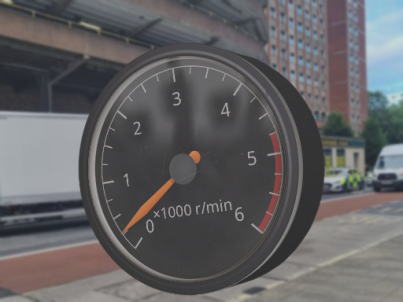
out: 250 rpm
